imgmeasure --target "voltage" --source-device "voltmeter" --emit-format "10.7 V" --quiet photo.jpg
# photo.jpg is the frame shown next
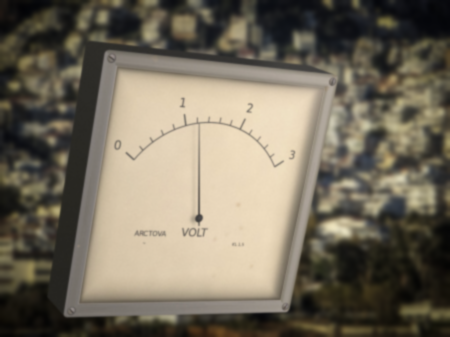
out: 1.2 V
